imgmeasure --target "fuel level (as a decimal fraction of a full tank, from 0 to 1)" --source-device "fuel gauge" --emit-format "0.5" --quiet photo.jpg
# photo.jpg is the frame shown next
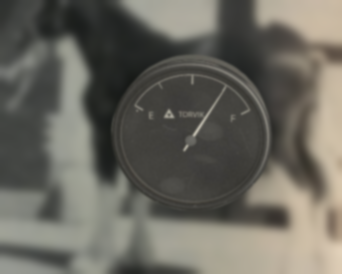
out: 0.75
